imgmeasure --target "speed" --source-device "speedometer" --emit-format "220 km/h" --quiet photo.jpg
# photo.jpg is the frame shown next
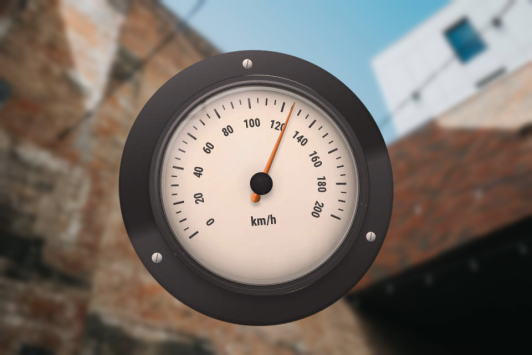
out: 125 km/h
